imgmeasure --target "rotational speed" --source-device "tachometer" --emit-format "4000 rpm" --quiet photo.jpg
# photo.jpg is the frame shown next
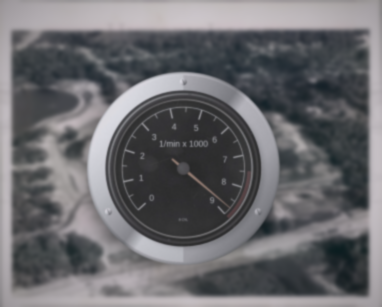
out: 8750 rpm
